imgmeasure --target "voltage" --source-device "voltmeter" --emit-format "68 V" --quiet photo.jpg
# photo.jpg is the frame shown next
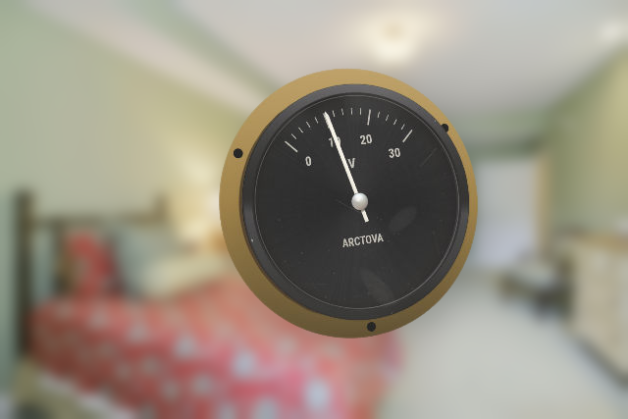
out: 10 V
